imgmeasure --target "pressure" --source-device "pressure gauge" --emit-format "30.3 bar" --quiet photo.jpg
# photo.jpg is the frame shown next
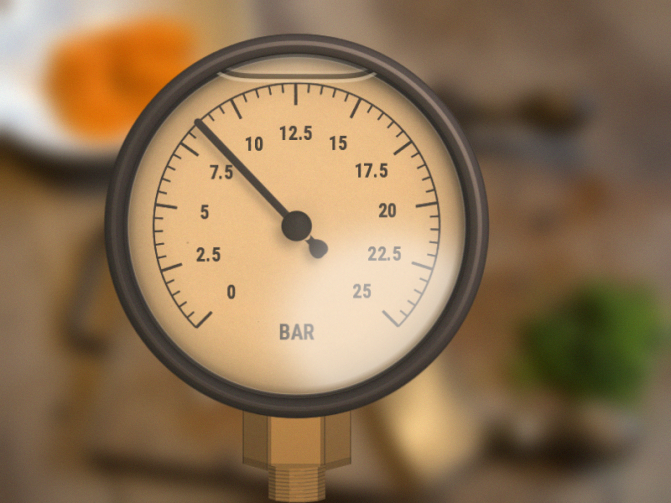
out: 8.5 bar
